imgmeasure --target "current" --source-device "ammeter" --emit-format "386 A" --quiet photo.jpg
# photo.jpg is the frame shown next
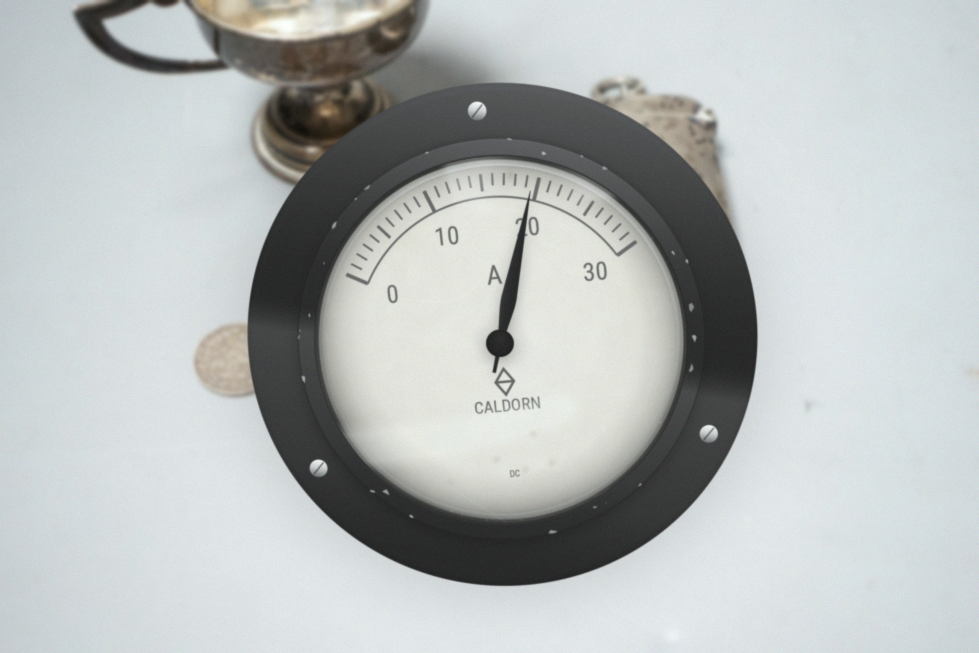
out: 19.5 A
